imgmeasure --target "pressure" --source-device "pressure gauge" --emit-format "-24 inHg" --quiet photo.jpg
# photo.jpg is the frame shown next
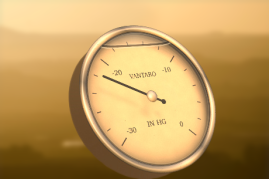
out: -22 inHg
